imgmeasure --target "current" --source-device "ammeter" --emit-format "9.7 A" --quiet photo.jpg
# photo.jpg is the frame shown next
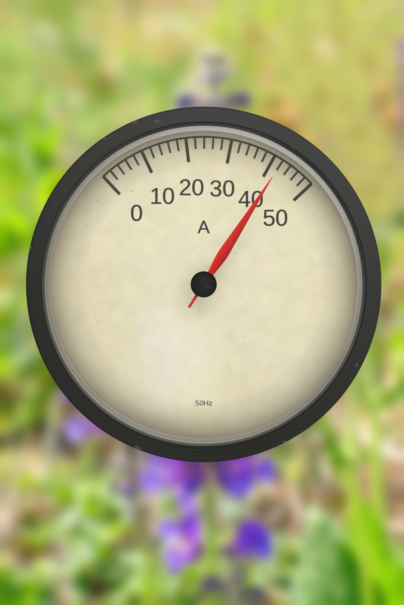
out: 42 A
